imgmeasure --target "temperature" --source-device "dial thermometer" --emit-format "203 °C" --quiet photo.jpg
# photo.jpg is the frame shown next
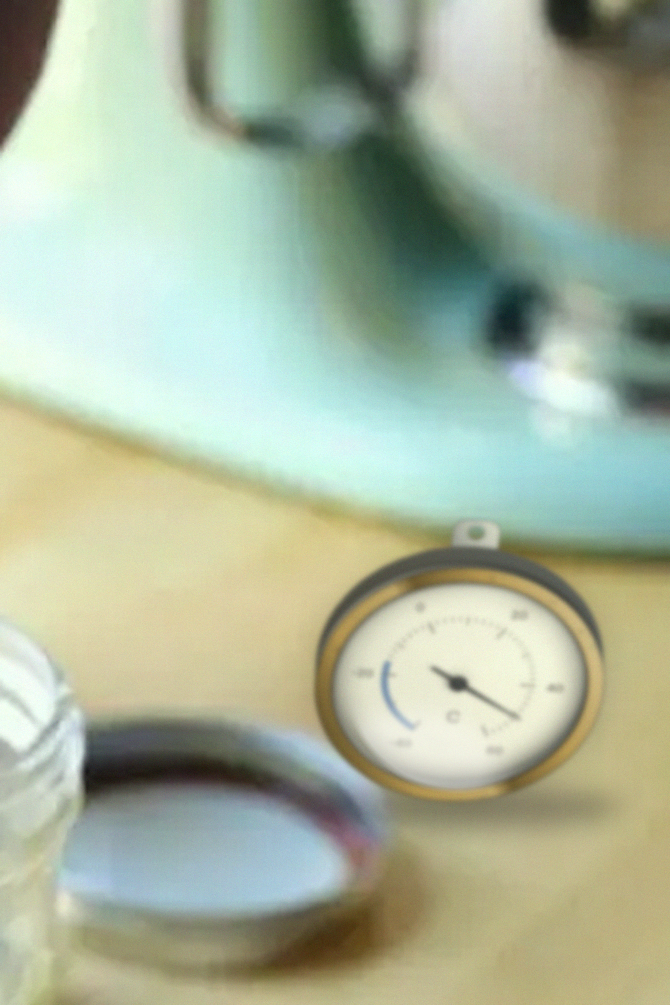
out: 50 °C
